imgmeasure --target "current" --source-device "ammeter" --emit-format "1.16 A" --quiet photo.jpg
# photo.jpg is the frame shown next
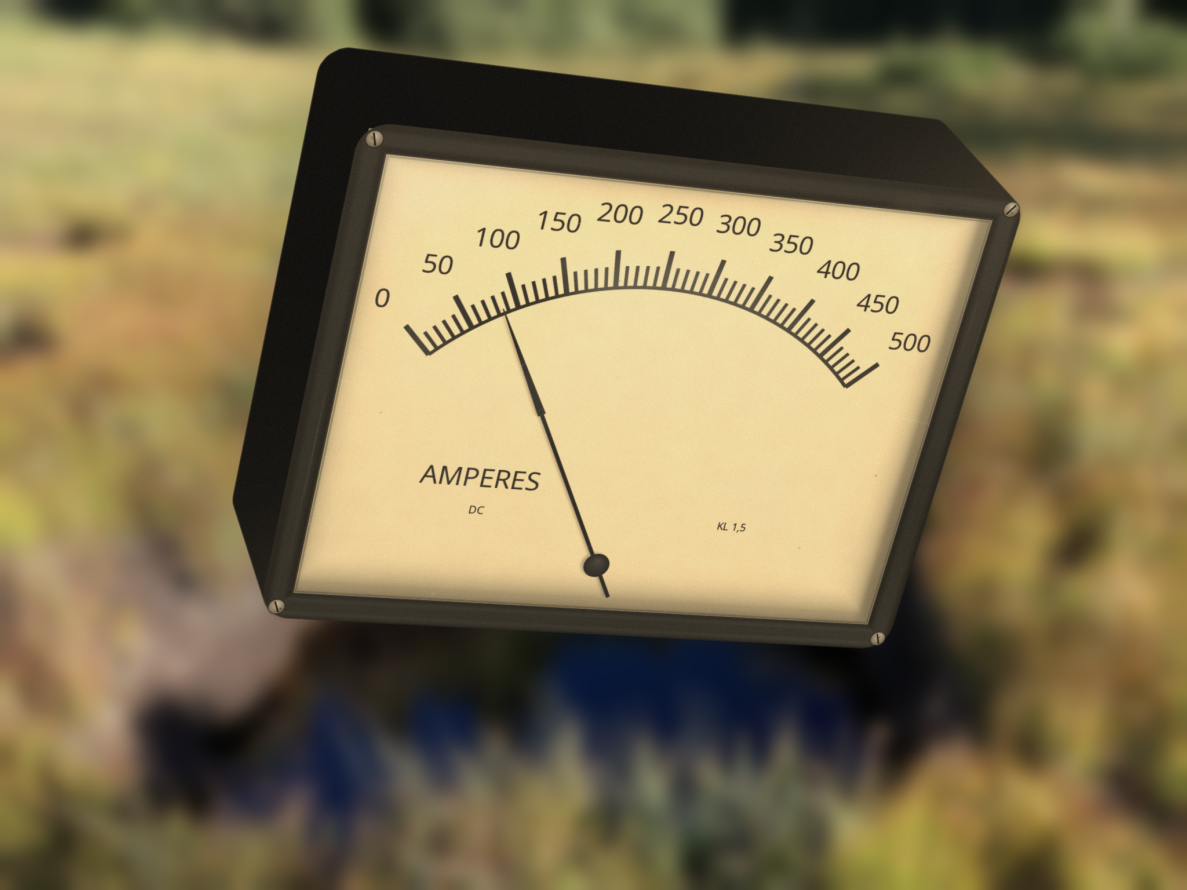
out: 85 A
